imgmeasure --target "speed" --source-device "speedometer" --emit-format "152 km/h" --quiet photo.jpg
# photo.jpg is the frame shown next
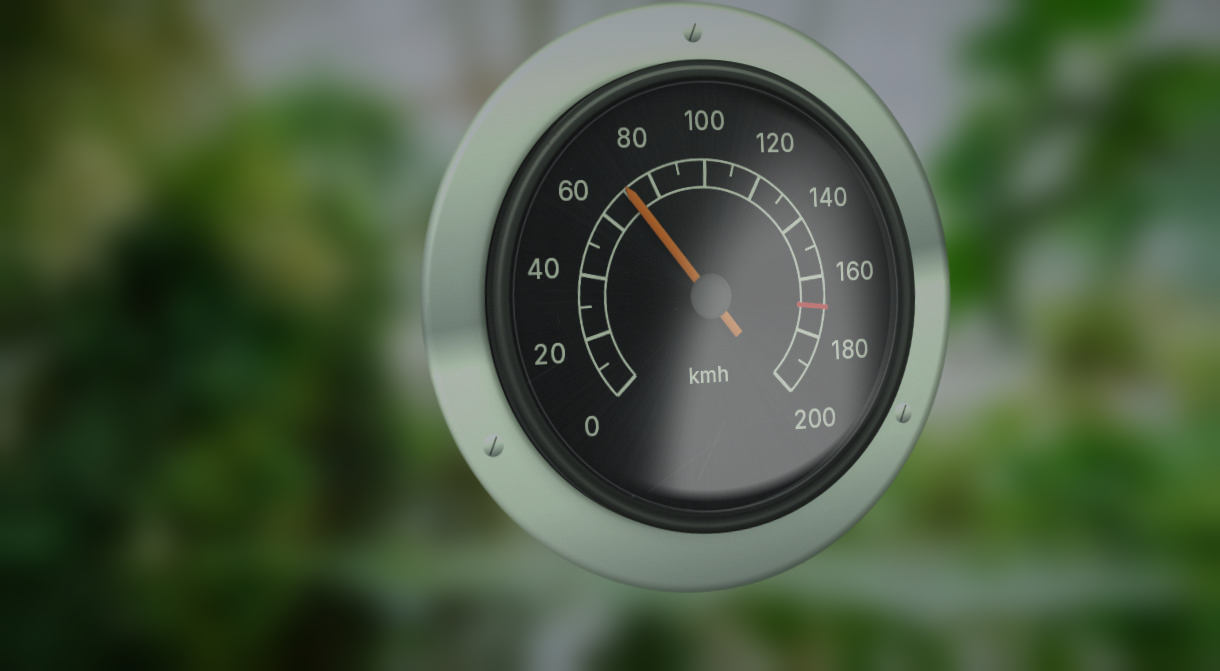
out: 70 km/h
